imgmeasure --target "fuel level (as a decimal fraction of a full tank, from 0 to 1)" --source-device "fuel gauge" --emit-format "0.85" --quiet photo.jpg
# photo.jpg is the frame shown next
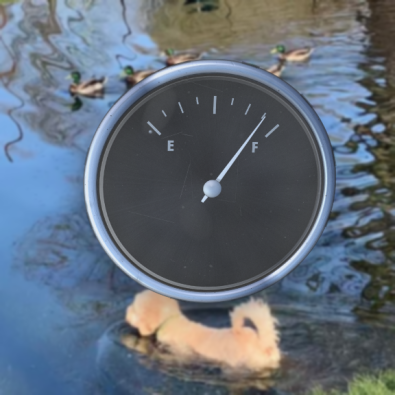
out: 0.875
